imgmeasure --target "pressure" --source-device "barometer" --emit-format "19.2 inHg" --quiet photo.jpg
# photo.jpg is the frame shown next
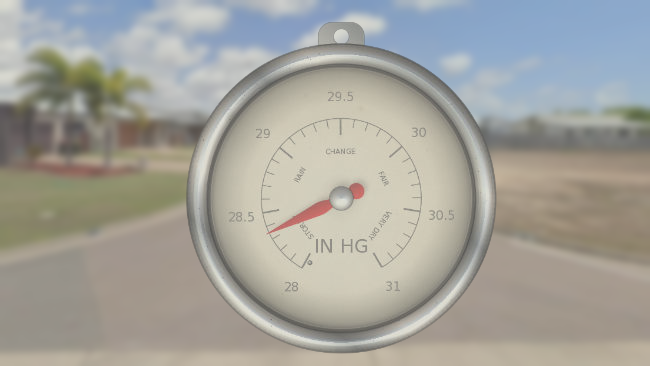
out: 28.35 inHg
